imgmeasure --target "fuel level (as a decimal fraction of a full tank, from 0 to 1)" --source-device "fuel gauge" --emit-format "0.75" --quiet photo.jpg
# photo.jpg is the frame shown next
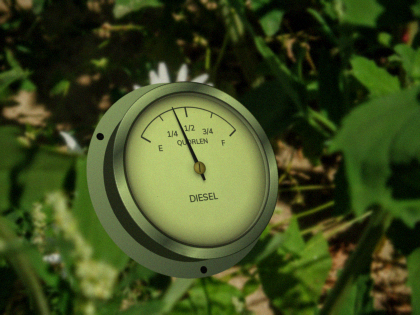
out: 0.375
